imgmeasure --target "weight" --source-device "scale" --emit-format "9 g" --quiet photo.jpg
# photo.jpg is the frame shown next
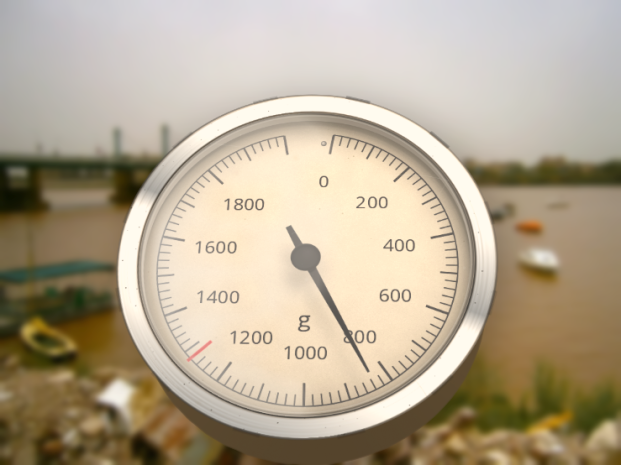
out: 840 g
